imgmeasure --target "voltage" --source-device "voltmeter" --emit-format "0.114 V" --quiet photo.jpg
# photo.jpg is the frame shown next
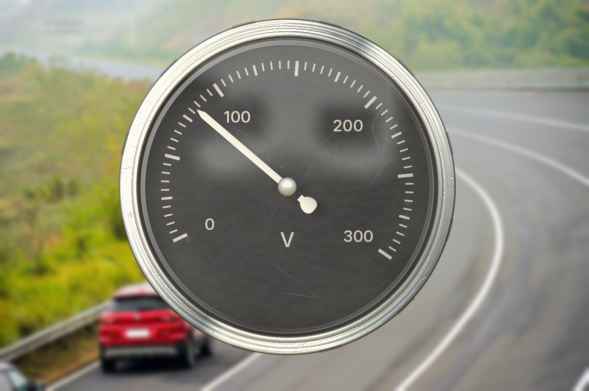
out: 82.5 V
